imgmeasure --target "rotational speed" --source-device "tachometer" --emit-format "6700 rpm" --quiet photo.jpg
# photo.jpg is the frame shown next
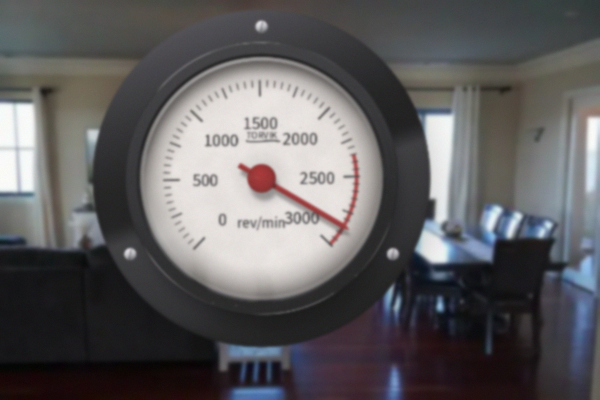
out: 2850 rpm
